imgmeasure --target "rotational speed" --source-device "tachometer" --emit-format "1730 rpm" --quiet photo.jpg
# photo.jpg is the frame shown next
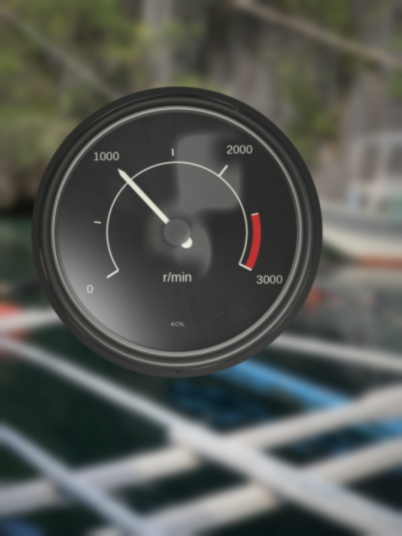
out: 1000 rpm
